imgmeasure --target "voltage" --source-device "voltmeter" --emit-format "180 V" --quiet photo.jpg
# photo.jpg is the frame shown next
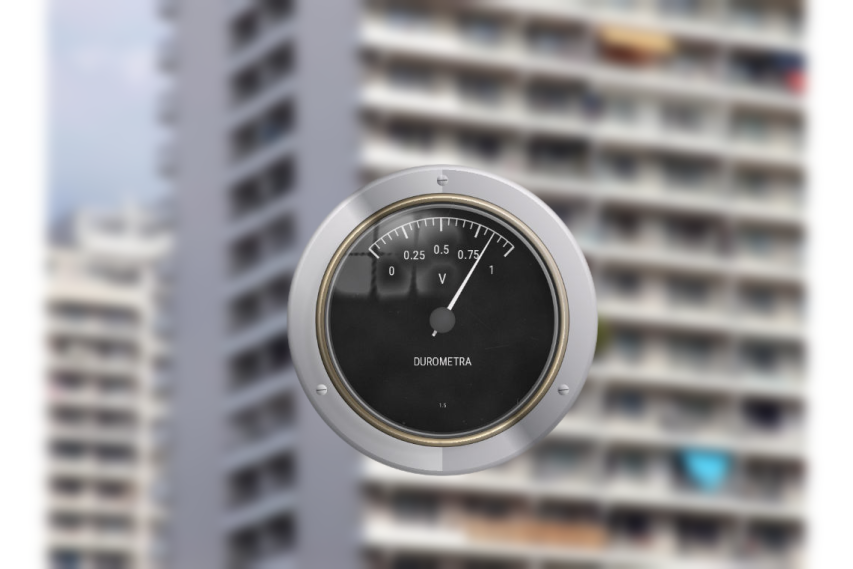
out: 0.85 V
